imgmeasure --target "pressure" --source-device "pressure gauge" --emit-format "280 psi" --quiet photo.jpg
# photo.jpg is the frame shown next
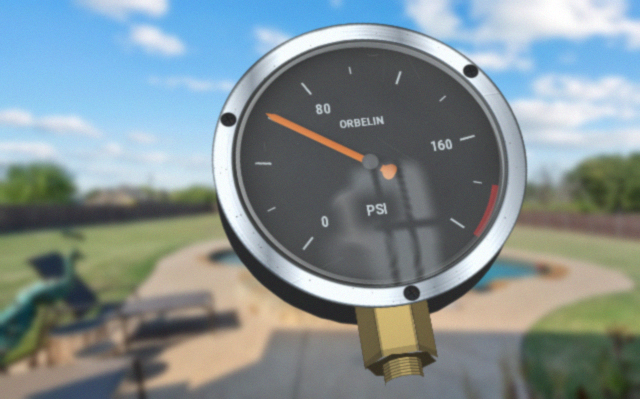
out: 60 psi
